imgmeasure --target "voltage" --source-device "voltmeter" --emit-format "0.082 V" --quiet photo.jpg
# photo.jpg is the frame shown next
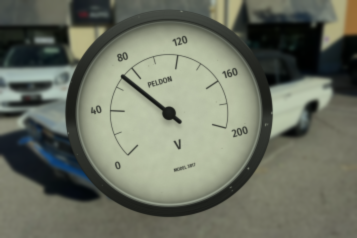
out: 70 V
